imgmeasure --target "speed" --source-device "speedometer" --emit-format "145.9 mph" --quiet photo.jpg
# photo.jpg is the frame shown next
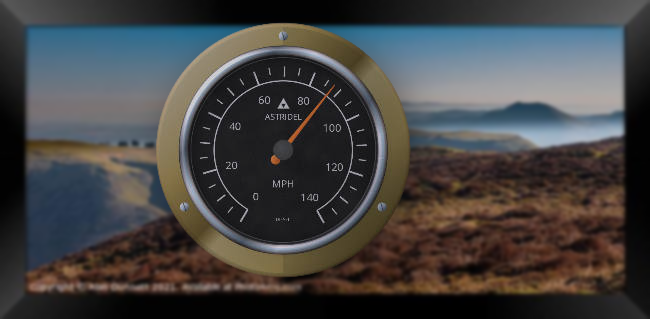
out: 87.5 mph
